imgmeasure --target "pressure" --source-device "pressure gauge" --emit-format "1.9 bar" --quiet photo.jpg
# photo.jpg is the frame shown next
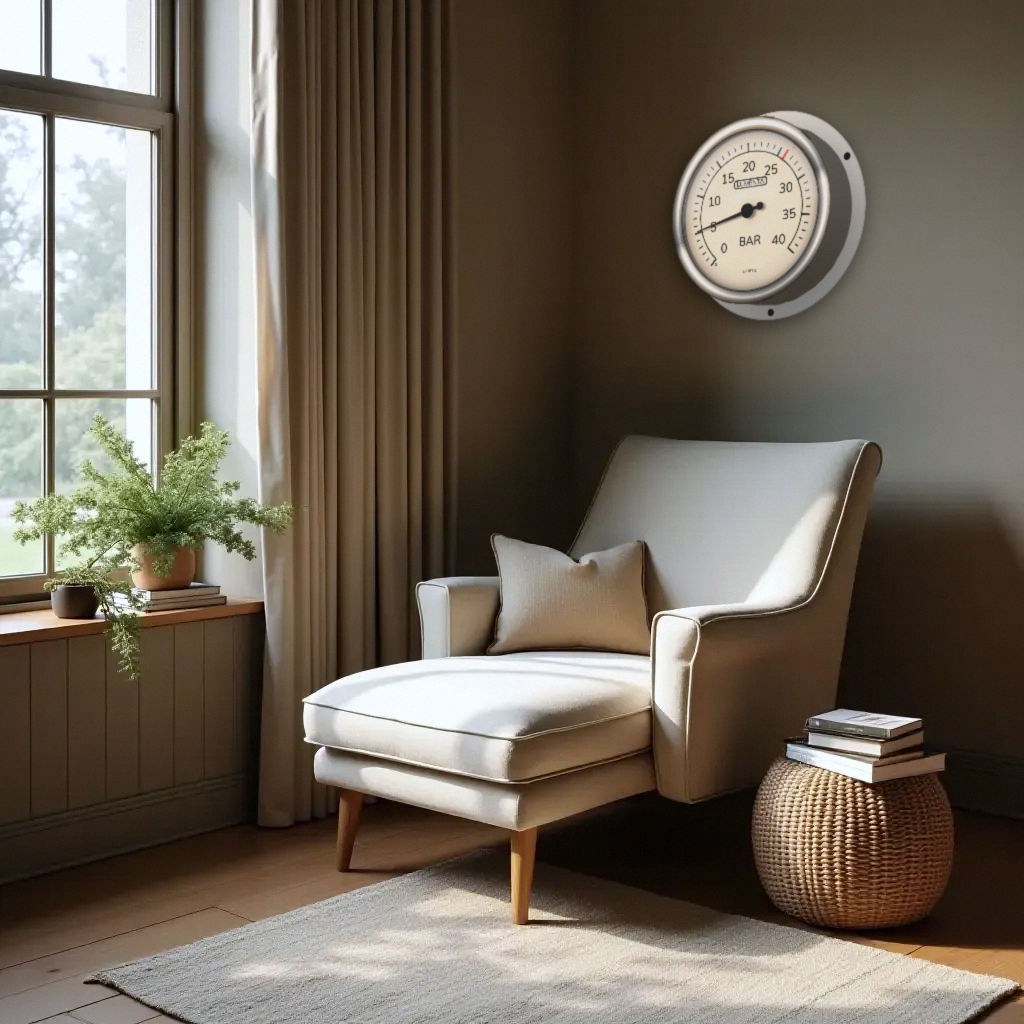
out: 5 bar
